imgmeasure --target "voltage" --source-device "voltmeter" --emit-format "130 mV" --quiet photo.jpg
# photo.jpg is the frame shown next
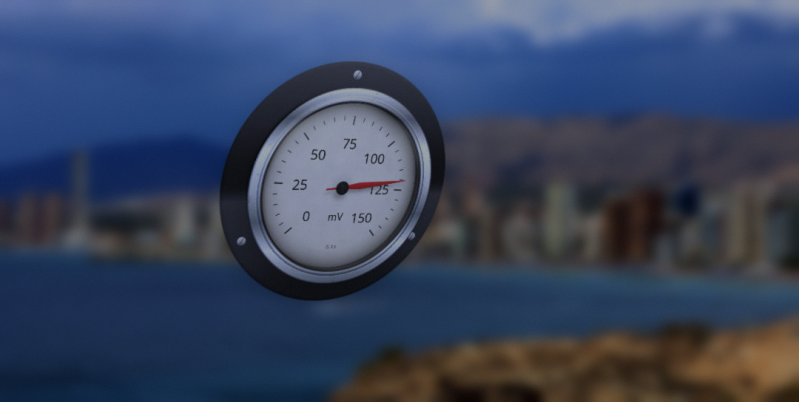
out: 120 mV
